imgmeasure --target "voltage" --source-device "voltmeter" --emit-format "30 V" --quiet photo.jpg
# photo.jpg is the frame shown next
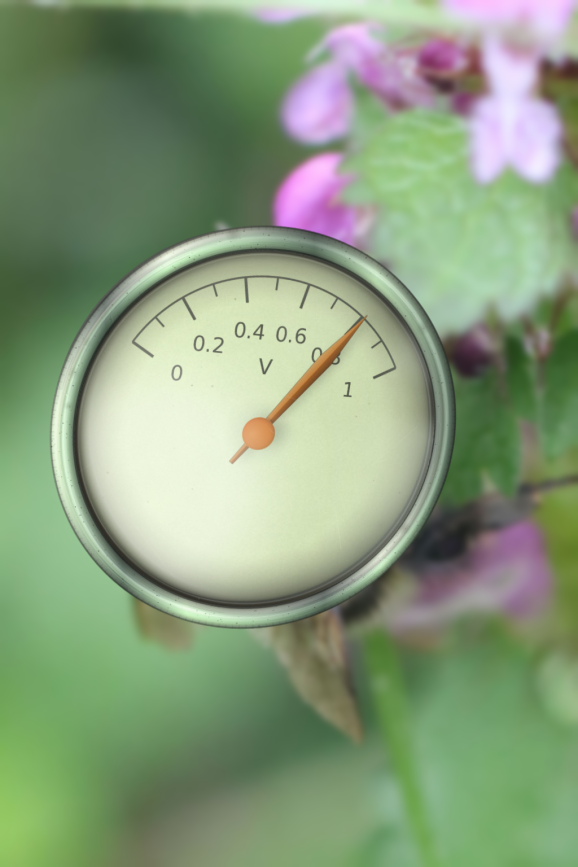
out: 0.8 V
